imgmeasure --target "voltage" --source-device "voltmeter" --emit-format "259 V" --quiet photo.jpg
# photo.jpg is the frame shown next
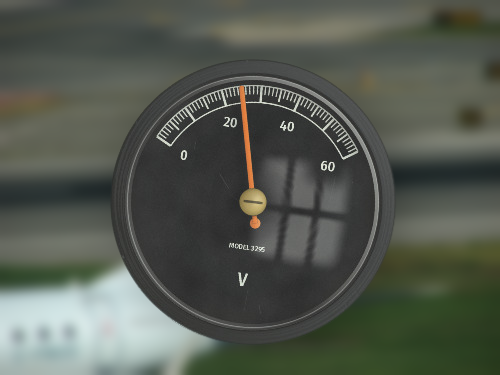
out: 25 V
